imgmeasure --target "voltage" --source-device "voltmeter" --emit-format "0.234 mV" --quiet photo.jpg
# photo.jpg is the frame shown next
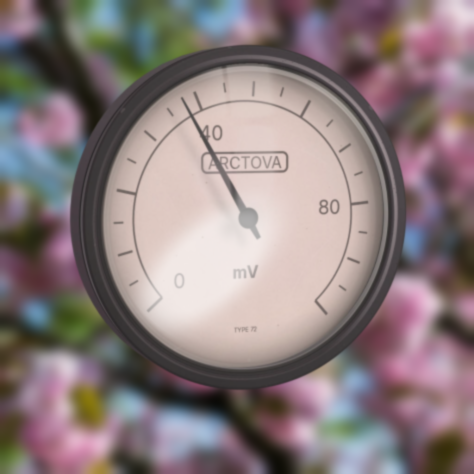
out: 37.5 mV
